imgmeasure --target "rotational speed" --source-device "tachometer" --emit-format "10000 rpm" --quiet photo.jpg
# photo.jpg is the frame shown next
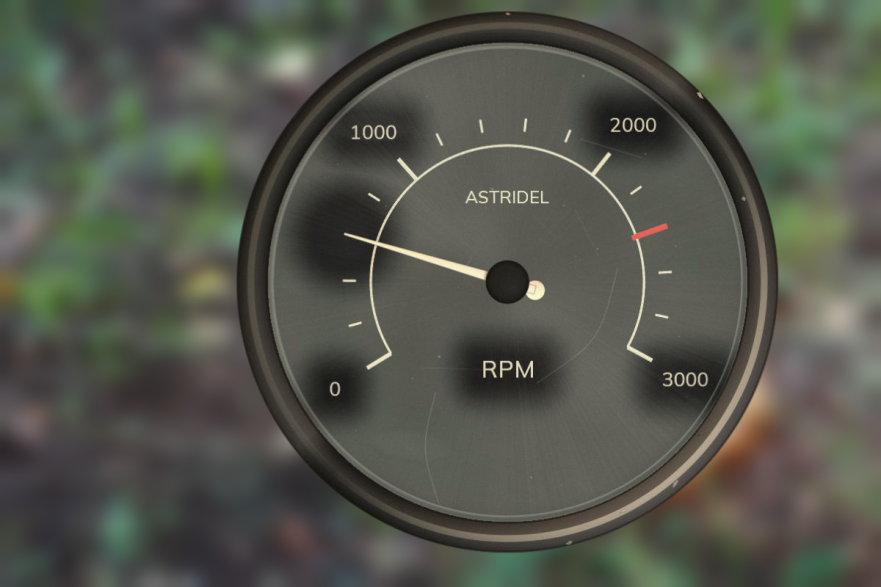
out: 600 rpm
